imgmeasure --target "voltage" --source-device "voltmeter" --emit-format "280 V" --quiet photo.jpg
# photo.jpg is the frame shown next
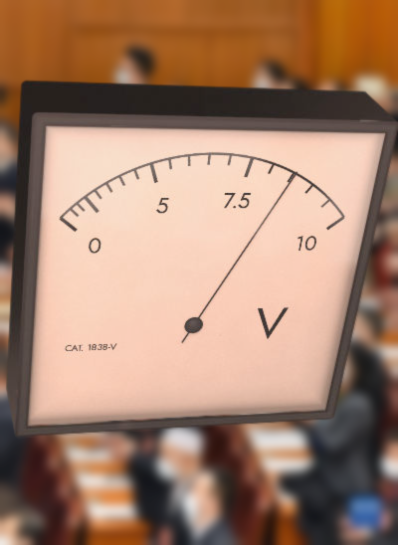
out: 8.5 V
